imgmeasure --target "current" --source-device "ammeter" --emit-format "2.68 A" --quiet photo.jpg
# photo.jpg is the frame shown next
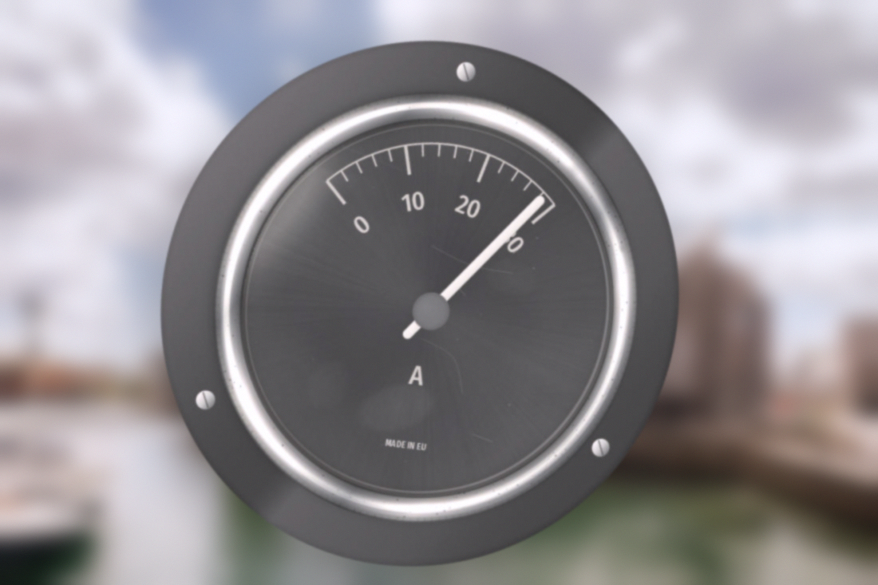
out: 28 A
